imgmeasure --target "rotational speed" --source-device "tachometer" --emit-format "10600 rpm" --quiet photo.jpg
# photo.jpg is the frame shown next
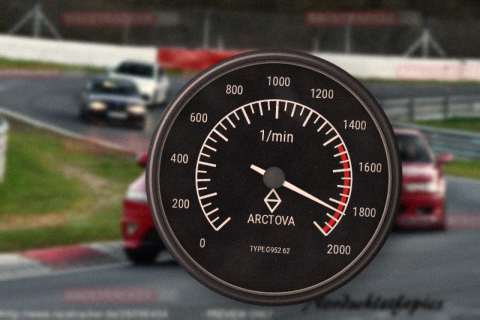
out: 1850 rpm
